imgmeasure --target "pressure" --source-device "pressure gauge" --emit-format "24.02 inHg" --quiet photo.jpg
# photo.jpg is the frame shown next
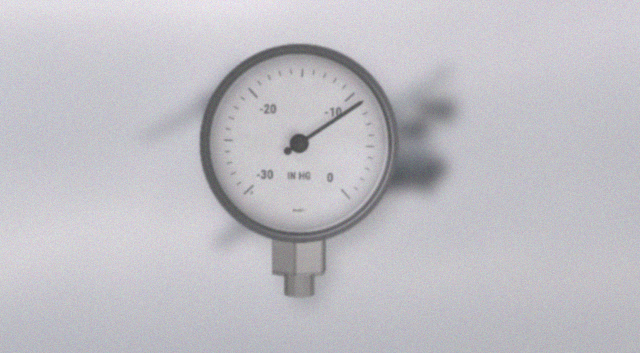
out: -9 inHg
